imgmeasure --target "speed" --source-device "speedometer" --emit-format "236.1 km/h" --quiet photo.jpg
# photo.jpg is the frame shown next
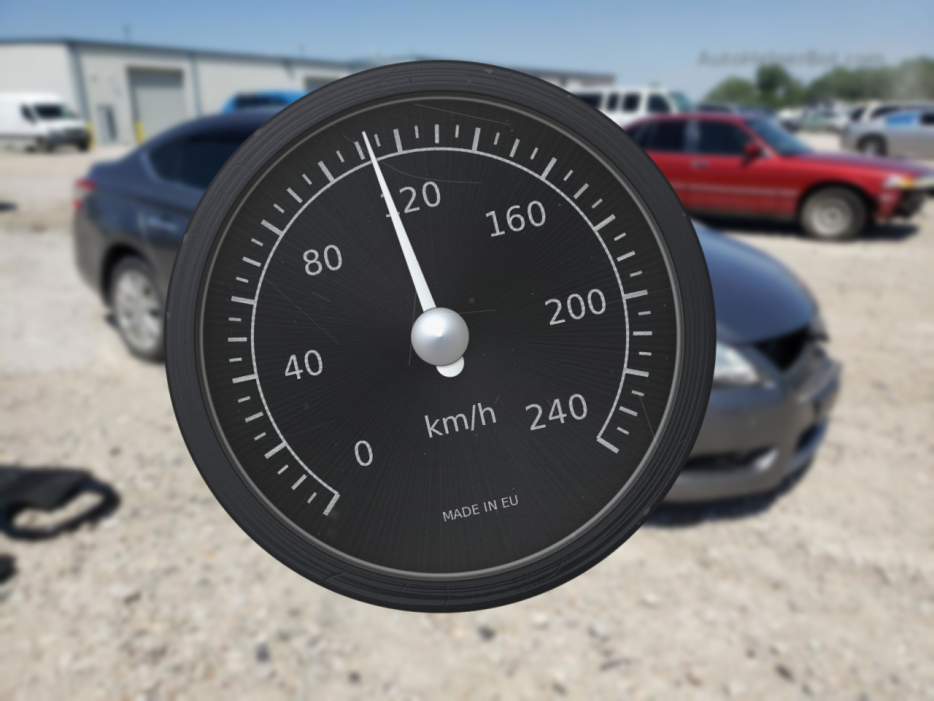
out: 112.5 km/h
